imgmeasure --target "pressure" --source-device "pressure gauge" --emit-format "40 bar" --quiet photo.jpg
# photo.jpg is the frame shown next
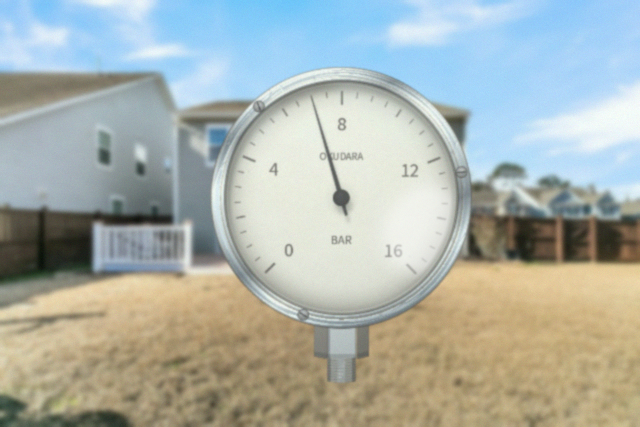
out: 7 bar
